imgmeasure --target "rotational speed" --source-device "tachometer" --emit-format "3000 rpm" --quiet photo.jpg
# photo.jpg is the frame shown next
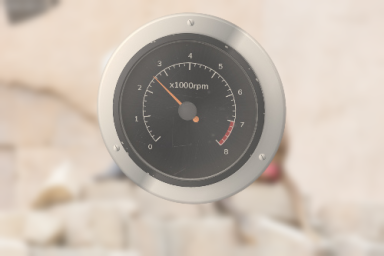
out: 2600 rpm
